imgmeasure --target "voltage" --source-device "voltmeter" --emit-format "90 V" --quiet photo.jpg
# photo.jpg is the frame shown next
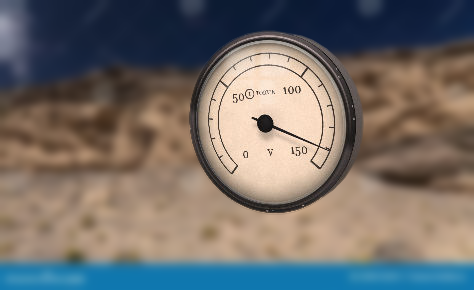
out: 140 V
